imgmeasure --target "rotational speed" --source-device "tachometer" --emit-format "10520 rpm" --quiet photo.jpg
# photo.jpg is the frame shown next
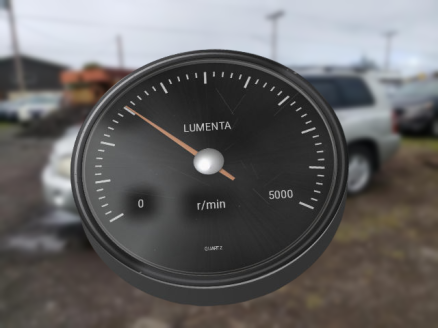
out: 1500 rpm
